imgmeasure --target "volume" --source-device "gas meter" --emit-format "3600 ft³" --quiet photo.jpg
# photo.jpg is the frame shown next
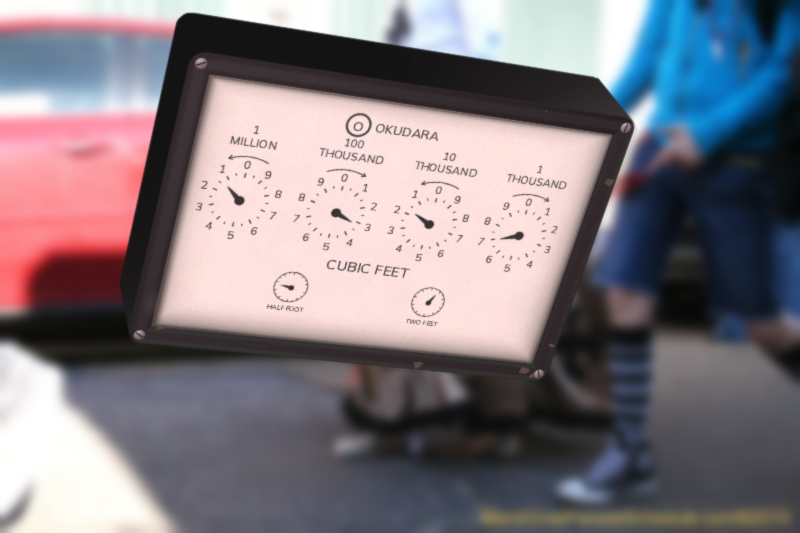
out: 131700 ft³
